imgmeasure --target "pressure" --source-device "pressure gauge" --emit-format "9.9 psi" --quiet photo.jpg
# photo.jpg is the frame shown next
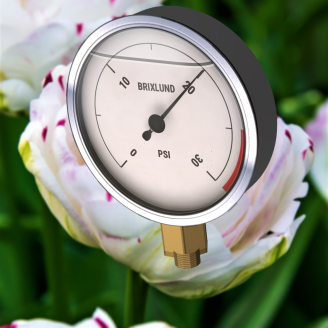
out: 20 psi
